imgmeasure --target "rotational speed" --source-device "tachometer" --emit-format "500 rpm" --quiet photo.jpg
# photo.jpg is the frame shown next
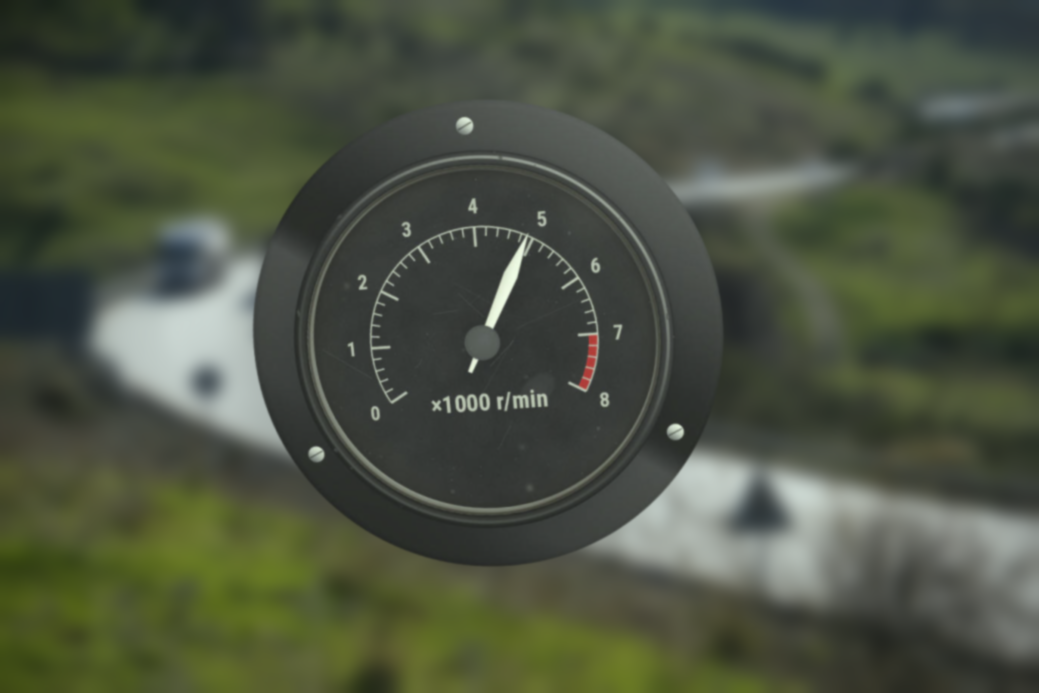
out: 4900 rpm
